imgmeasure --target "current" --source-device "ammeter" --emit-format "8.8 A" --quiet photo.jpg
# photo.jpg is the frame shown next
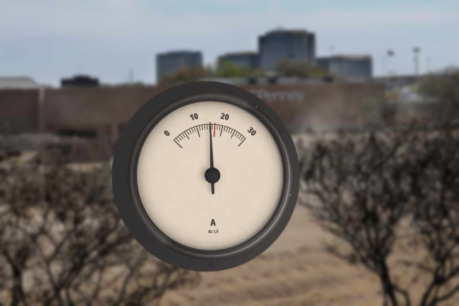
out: 15 A
